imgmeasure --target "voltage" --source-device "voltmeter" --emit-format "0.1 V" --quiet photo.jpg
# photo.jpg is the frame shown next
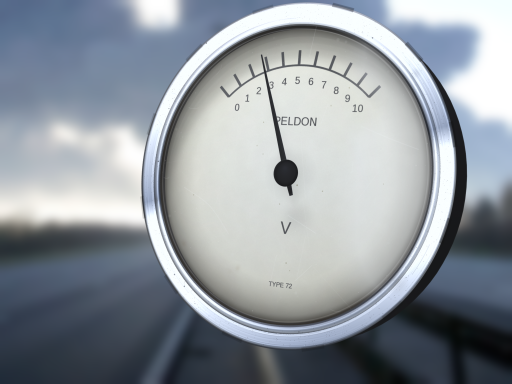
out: 3 V
